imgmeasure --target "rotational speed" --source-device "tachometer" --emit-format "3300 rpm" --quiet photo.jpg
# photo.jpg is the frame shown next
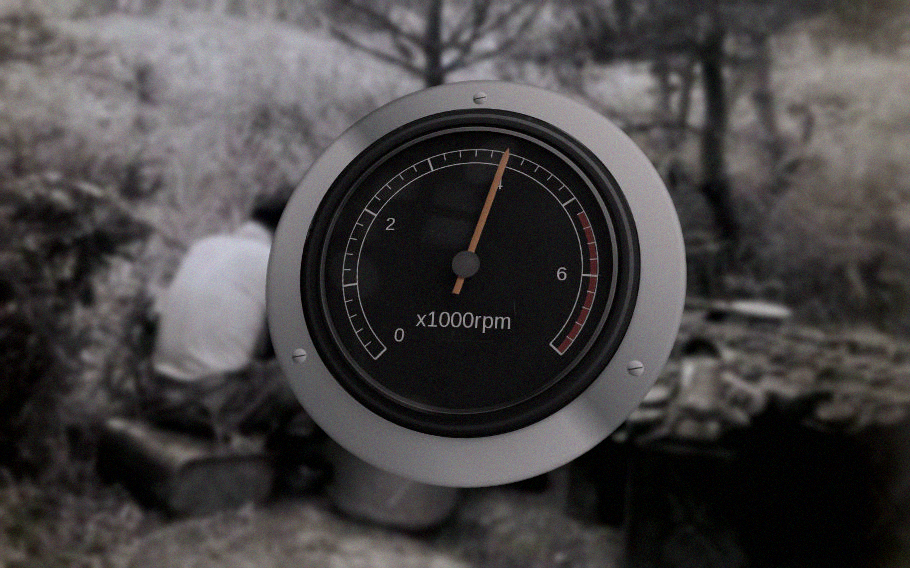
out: 4000 rpm
